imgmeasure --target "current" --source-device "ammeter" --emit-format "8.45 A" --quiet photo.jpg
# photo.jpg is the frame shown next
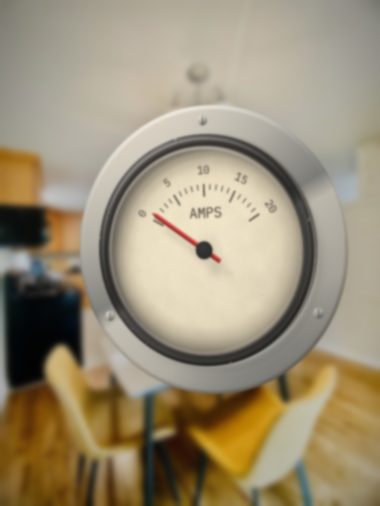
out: 1 A
